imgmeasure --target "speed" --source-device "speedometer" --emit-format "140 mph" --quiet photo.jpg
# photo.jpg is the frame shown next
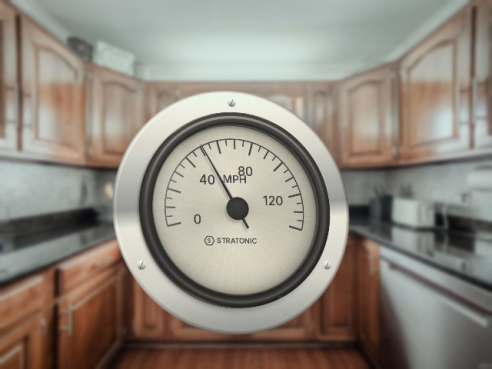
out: 50 mph
